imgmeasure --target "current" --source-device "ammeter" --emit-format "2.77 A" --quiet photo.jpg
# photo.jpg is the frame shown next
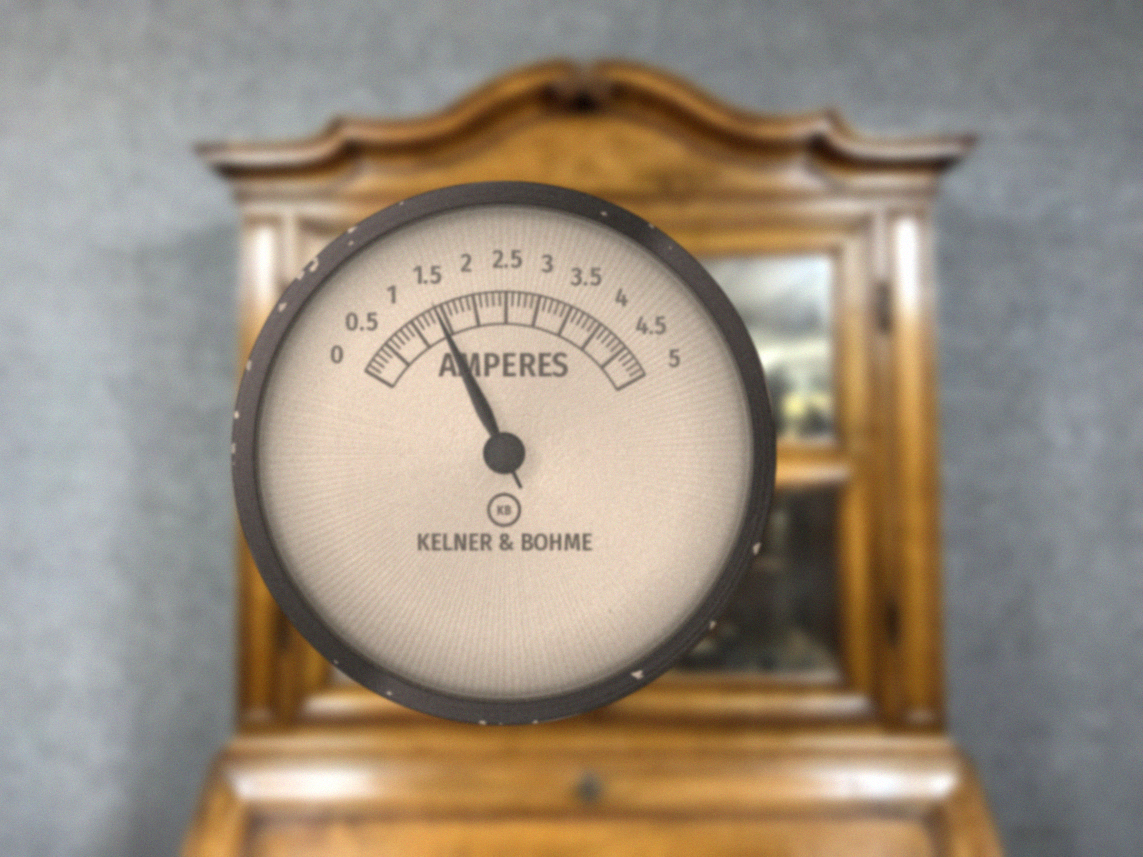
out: 1.4 A
